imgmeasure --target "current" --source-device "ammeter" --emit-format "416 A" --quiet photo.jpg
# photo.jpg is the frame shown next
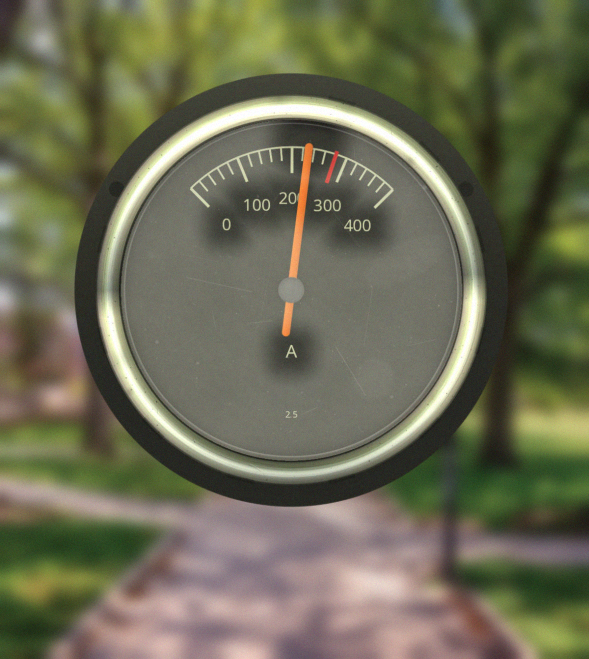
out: 230 A
